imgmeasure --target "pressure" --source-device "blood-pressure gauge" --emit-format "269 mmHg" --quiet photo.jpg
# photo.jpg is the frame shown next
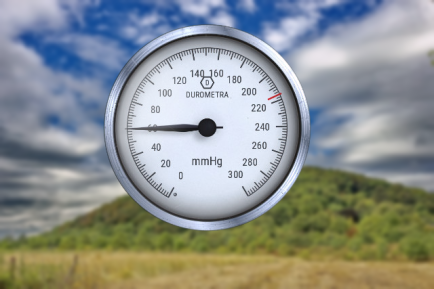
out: 60 mmHg
